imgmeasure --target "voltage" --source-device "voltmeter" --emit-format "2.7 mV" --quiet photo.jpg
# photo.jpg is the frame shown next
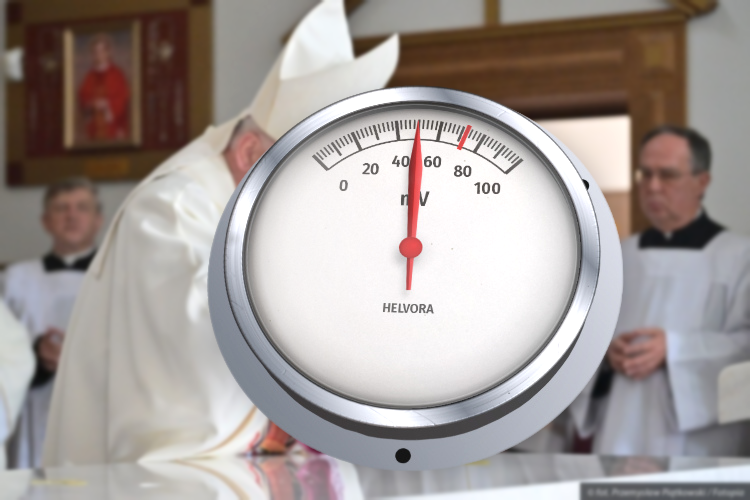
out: 50 mV
